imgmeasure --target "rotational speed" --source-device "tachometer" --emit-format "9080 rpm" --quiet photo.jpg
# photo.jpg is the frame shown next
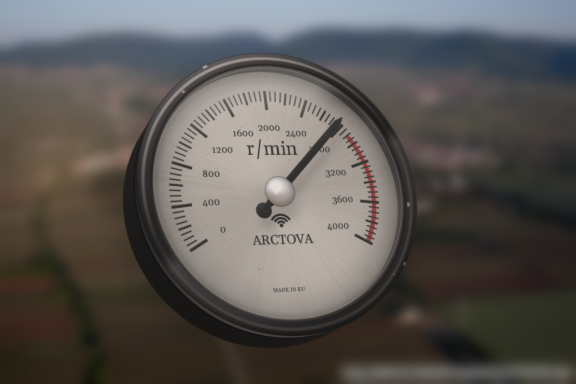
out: 2750 rpm
